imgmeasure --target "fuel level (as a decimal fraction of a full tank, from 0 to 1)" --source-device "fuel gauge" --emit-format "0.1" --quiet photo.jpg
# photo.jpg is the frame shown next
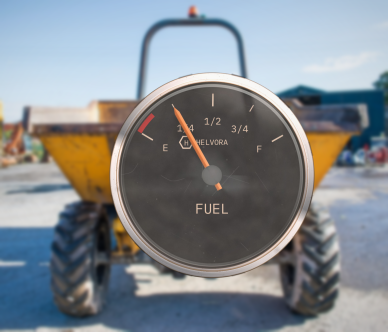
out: 0.25
